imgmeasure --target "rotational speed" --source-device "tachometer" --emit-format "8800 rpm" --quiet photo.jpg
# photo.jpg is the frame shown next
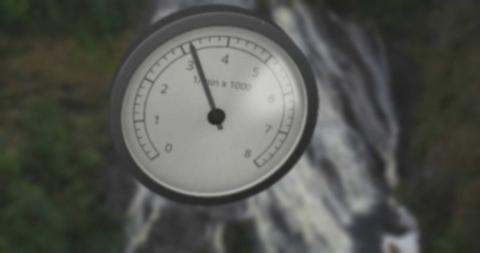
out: 3200 rpm
